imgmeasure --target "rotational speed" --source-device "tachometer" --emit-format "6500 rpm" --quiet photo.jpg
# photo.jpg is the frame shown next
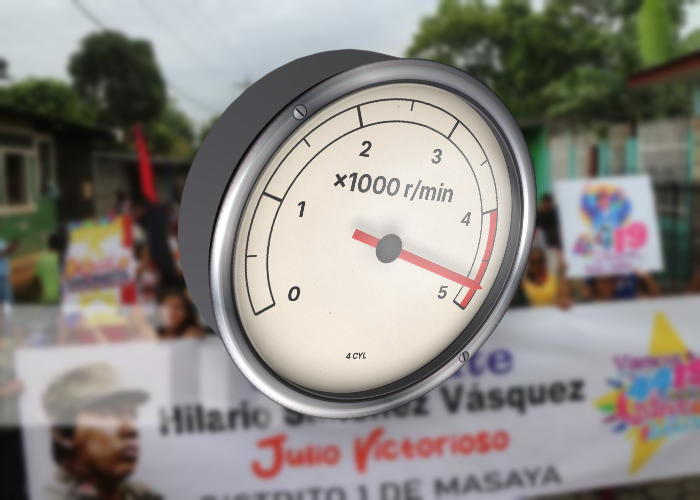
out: 4750 rpm
